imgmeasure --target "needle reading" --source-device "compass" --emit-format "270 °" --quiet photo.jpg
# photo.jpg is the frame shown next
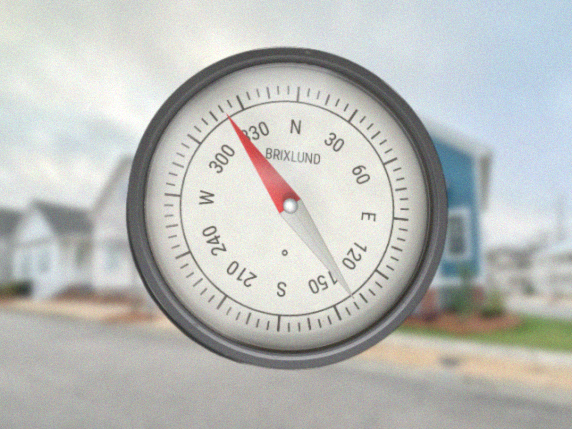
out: 320 °
